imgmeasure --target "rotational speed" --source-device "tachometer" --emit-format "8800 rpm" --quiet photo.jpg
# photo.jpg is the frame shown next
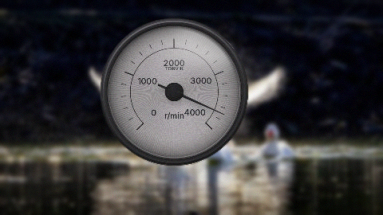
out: 3700 rpm
